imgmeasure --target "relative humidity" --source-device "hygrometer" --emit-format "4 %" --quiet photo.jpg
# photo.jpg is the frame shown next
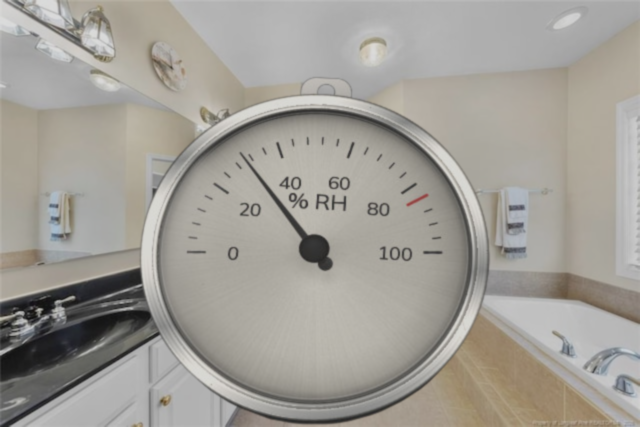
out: 30 %
